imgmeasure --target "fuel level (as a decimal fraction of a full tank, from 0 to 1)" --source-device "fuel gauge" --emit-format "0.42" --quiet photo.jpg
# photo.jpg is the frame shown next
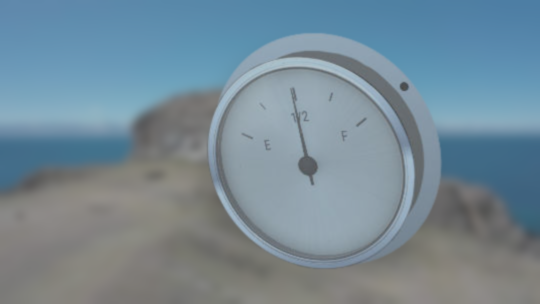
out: 0.5
